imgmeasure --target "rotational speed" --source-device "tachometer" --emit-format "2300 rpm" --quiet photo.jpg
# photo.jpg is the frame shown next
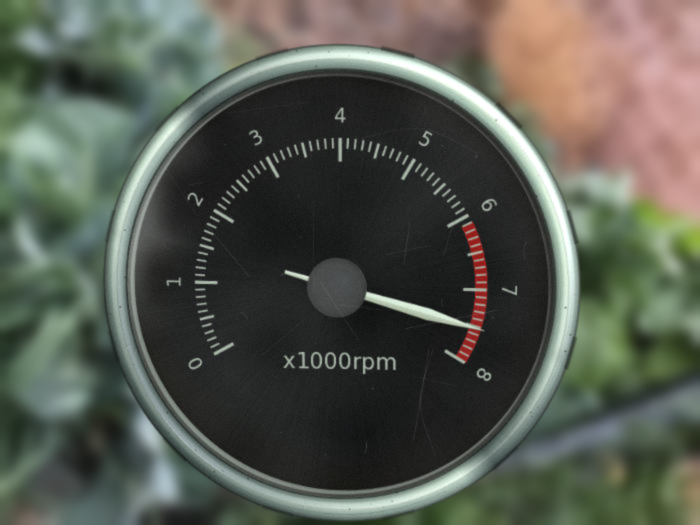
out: 7500 rpm
